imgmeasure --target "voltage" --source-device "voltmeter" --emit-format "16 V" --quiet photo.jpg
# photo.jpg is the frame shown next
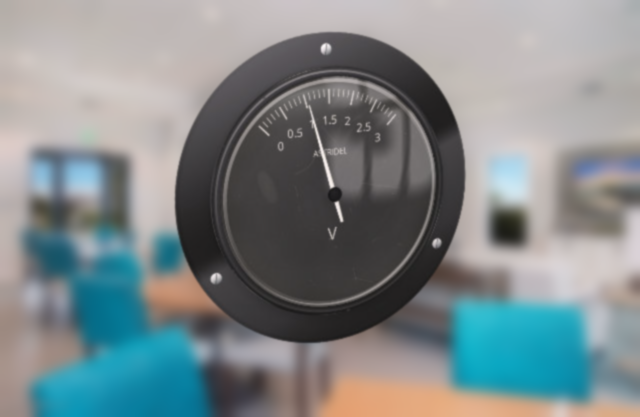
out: 1 V
